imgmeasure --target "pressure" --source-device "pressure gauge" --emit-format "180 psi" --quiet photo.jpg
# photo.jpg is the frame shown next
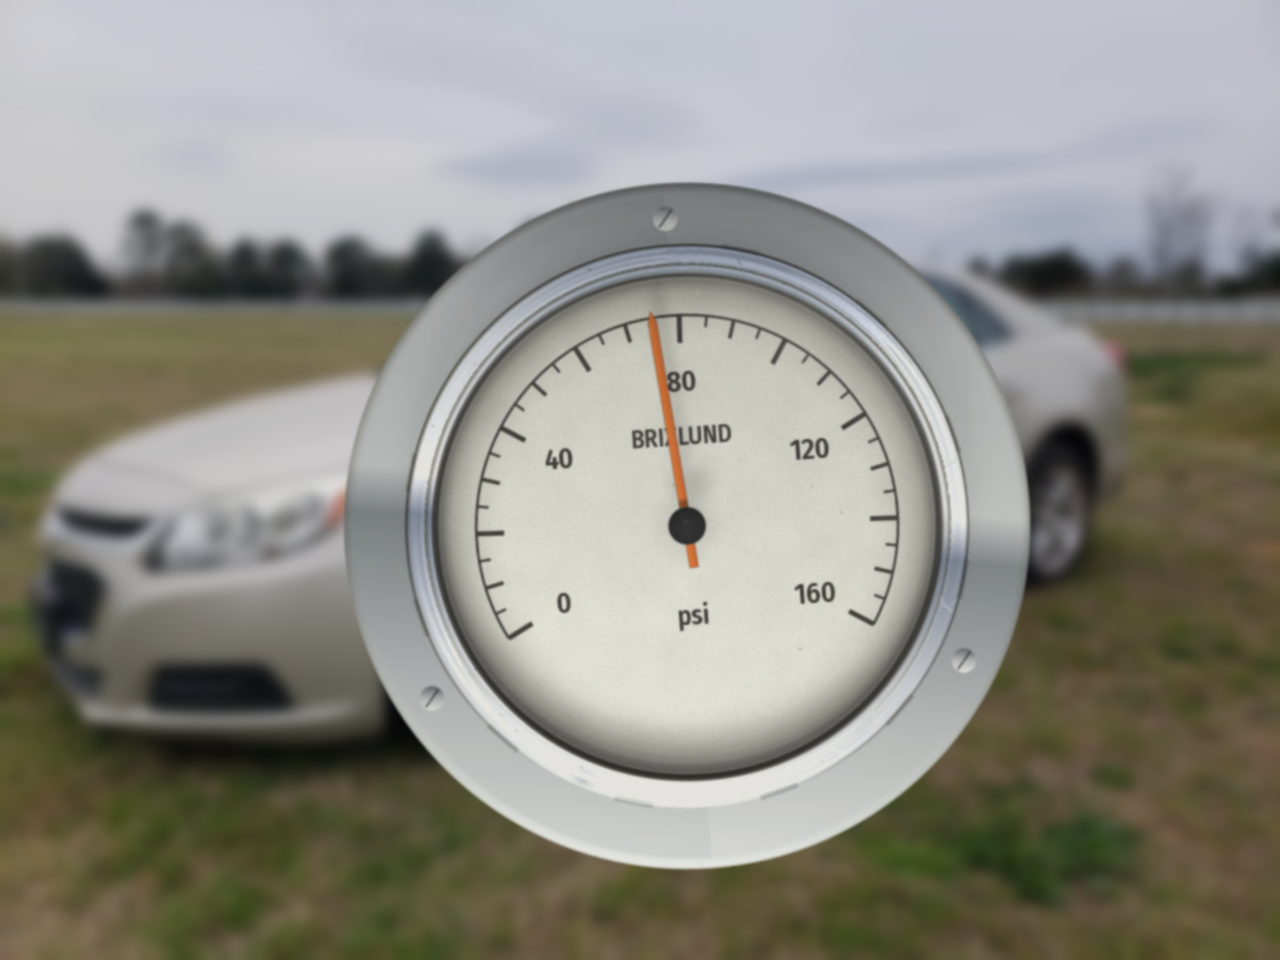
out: 75 psi
